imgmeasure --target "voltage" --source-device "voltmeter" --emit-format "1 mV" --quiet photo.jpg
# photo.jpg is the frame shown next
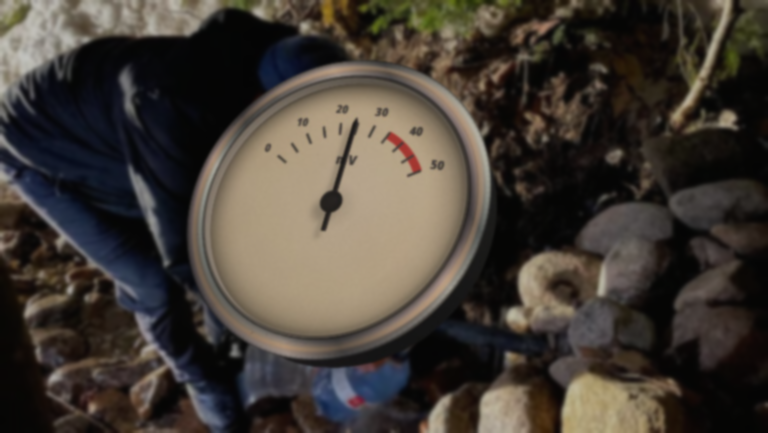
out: 25 mV
